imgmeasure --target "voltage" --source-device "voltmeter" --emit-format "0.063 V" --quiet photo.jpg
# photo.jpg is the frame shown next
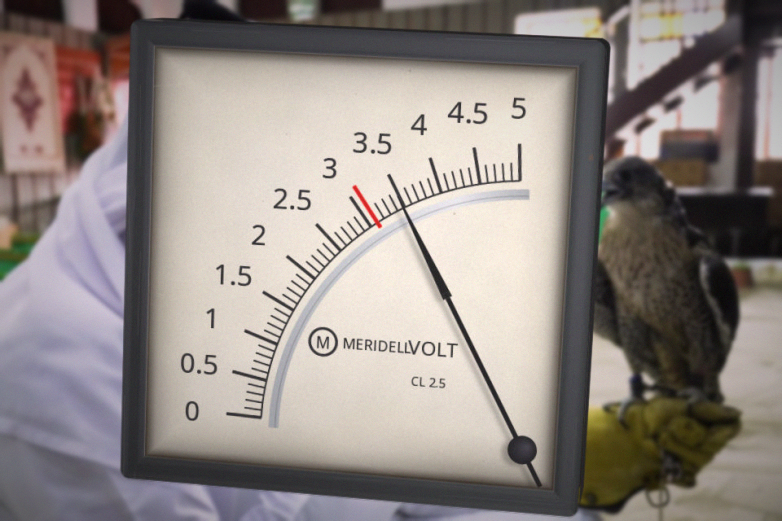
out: 3.5 V
